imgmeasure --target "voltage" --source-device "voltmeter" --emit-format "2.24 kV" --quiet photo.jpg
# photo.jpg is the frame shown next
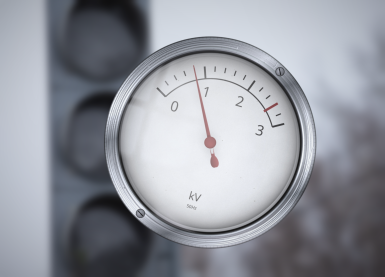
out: 0.8 kV
